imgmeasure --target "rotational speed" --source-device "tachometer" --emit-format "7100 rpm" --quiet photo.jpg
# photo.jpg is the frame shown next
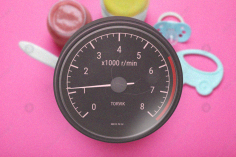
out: 1200 rpm
